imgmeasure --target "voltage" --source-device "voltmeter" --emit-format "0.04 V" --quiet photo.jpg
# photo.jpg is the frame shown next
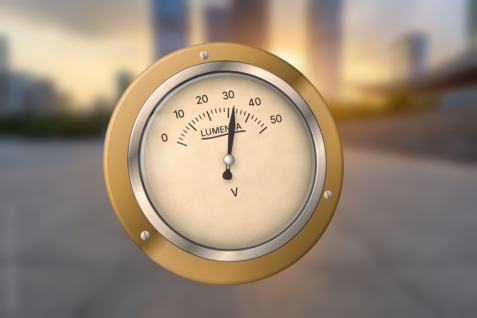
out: 32 V
